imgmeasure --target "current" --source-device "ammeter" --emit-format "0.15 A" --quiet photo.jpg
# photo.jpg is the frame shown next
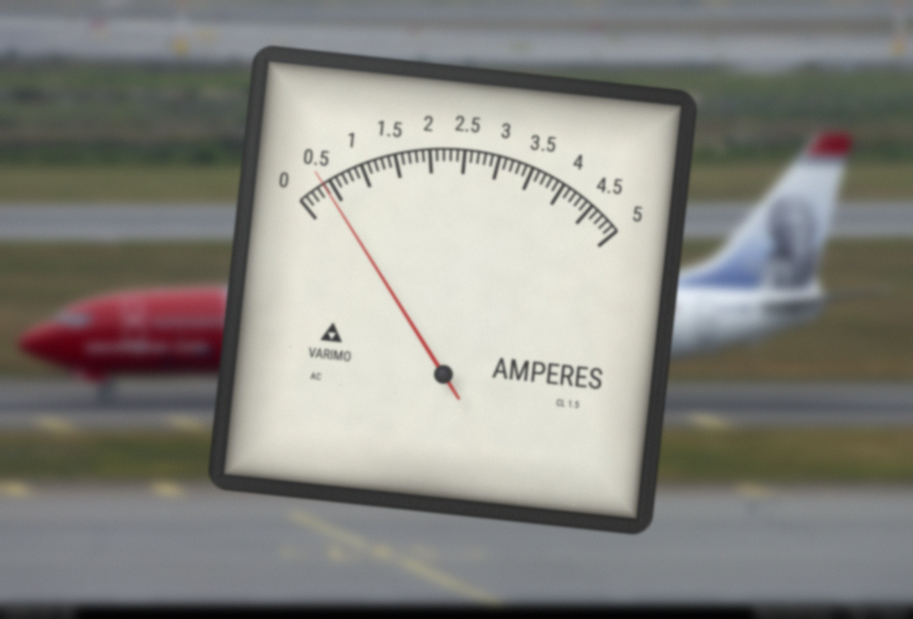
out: 0.4 A
